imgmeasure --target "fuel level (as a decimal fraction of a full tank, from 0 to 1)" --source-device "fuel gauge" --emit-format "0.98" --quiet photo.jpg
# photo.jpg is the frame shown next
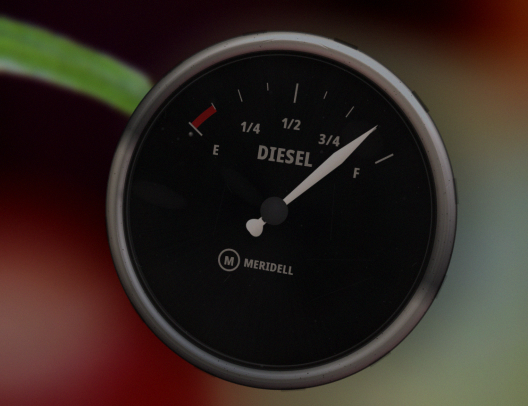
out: 0.875
